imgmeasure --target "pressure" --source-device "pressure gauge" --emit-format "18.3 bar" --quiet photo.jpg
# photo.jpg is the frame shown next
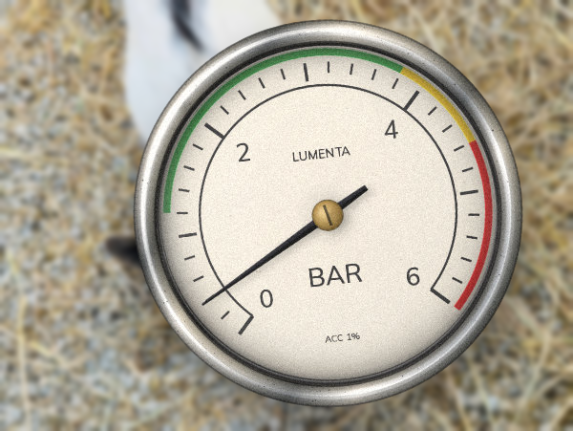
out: 0.4 bar
